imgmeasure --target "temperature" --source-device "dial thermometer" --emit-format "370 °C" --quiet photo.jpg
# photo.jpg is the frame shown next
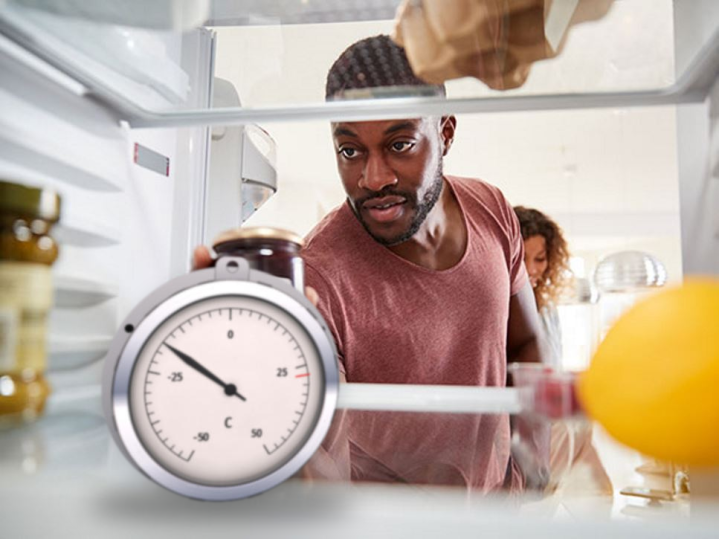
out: -17.5 °C
